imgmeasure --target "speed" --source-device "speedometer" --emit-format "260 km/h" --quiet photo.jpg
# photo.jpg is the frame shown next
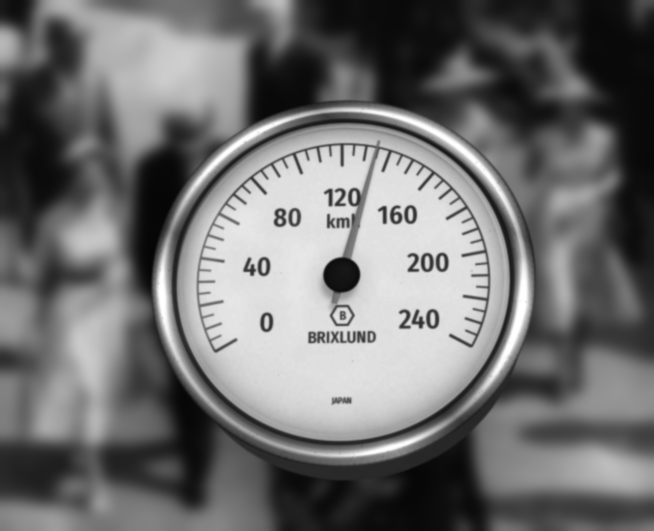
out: 135 km/h
